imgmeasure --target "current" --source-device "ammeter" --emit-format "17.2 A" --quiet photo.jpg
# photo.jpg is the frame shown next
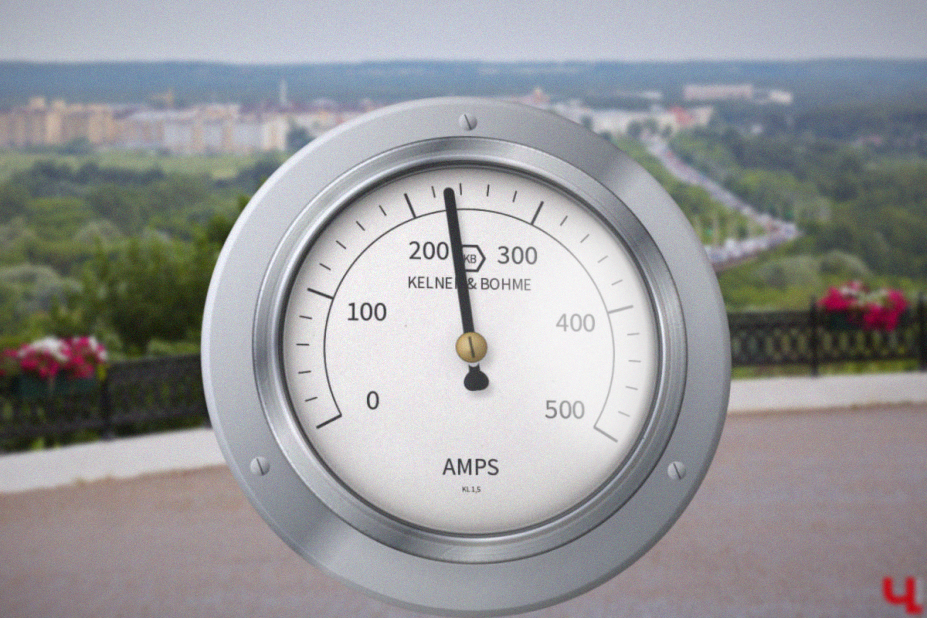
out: 230 A
